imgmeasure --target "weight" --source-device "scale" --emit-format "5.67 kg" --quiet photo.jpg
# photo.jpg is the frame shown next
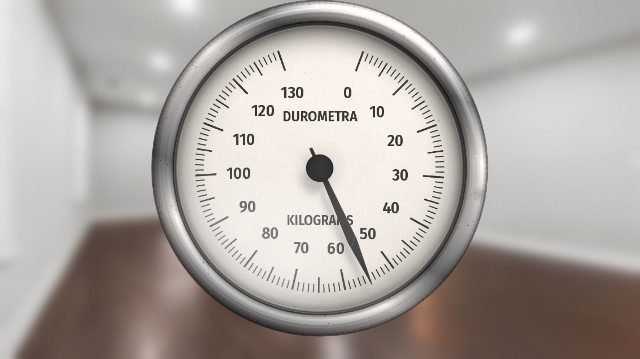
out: 55 kg
